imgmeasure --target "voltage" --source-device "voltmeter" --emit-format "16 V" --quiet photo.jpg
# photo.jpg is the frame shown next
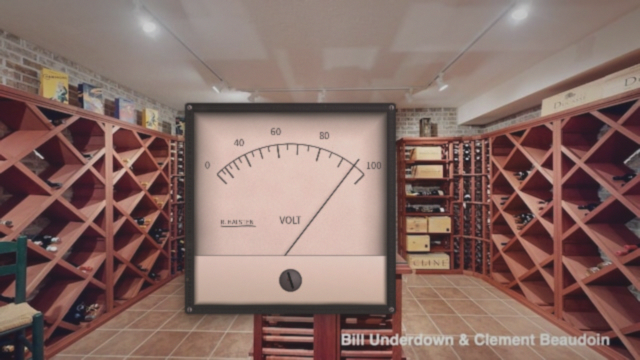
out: 95 V
